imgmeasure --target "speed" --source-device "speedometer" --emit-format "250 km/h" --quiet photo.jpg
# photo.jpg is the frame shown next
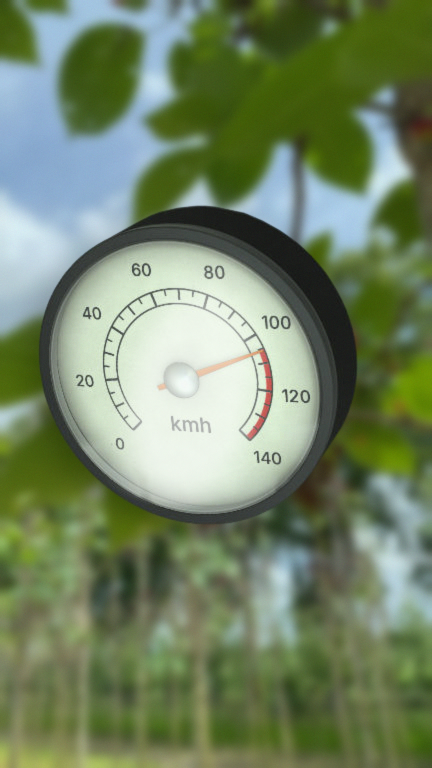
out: 105 km/h
